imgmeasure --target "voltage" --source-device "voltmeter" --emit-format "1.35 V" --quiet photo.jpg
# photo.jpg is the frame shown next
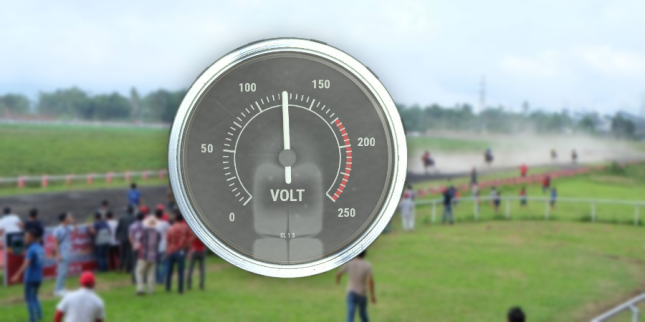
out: 125 V
